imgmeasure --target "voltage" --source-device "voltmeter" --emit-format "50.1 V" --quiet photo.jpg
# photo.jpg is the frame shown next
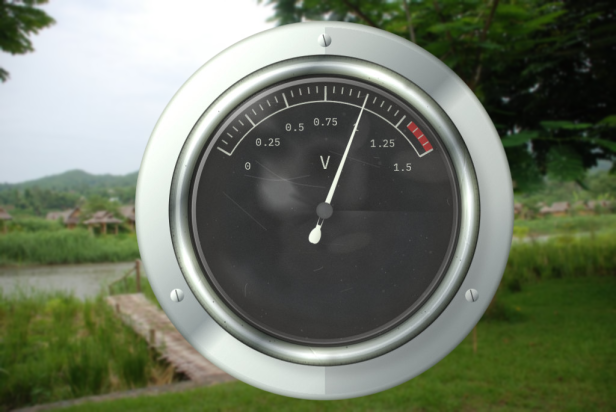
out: 1 V
